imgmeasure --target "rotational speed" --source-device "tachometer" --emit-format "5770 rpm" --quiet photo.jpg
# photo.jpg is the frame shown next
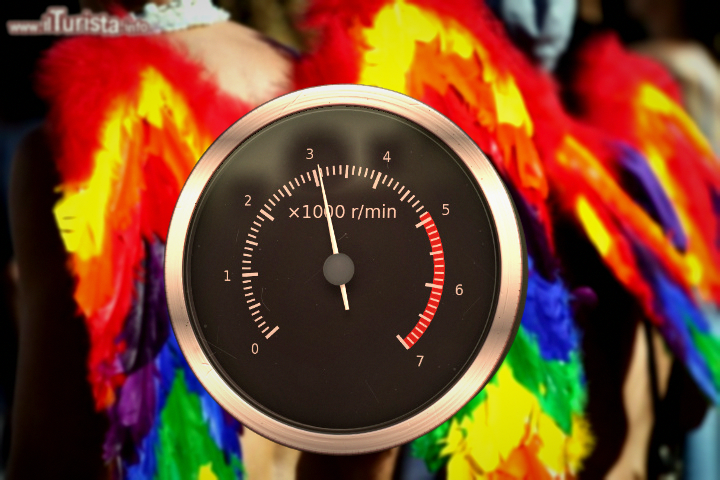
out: 3100 rpm
